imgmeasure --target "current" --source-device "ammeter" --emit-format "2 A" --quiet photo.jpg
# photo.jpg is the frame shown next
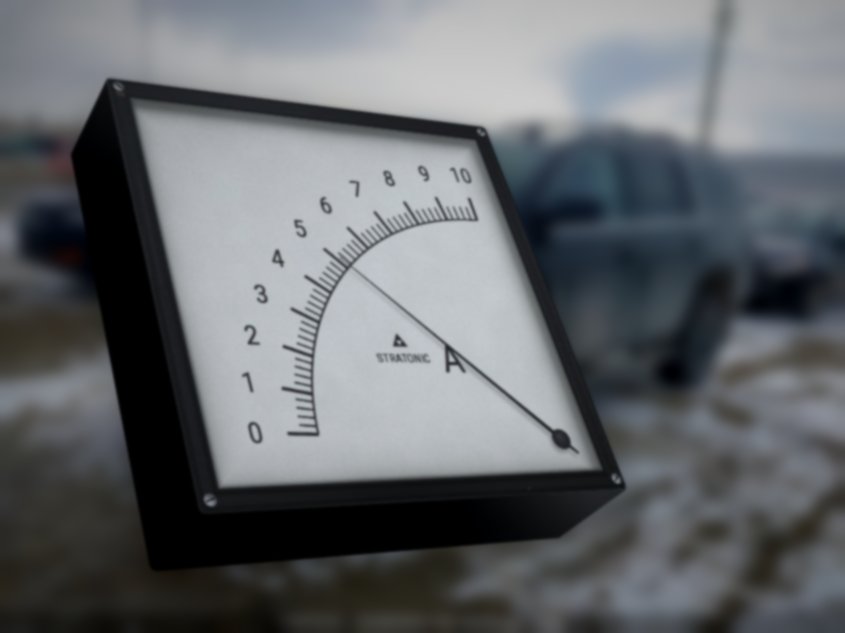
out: 5 A
